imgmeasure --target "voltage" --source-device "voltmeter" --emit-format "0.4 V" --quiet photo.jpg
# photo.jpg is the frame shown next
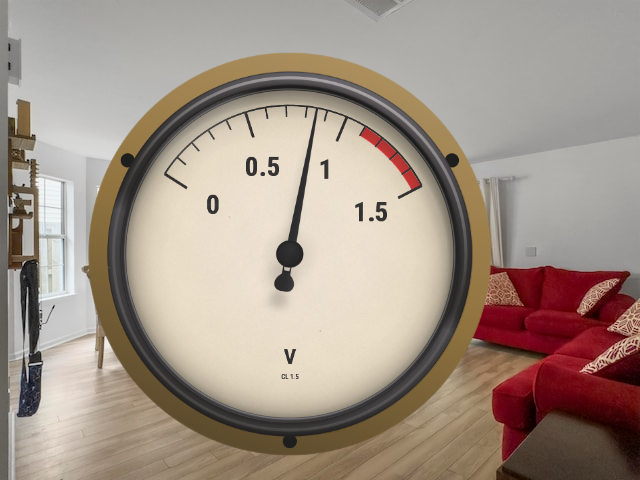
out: 0.85 V
